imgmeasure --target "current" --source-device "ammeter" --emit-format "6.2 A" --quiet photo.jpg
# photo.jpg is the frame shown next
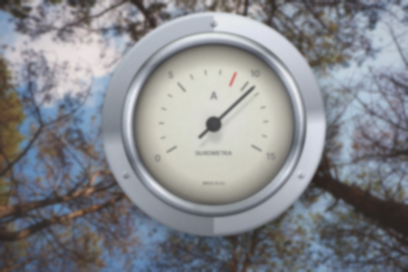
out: 10.5 A
